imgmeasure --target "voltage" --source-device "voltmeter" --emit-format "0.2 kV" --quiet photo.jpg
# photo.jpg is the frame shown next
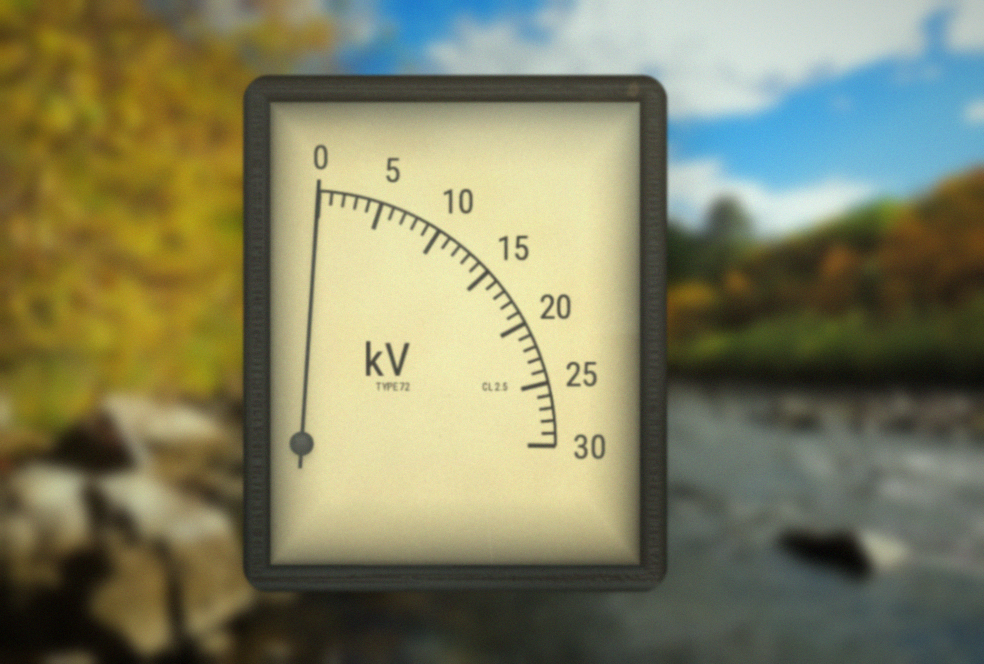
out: 0 kV
